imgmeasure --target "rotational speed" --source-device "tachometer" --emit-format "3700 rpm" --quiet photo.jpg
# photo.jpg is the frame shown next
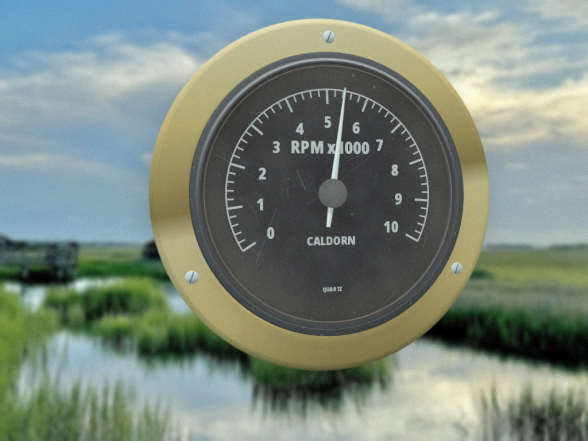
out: 5400 rpm
